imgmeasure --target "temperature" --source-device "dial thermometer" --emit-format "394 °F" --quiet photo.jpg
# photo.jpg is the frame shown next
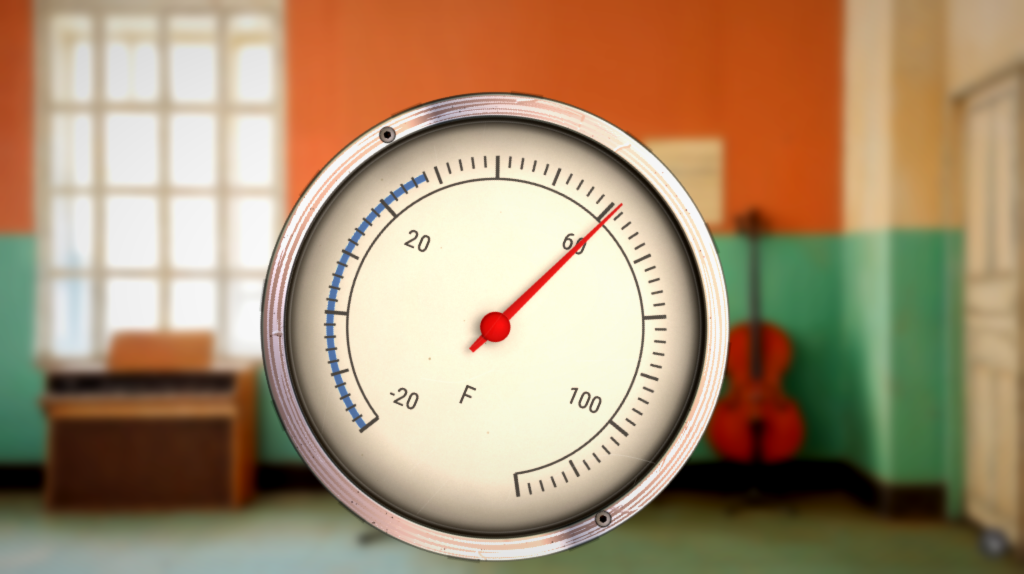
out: 61 °F
